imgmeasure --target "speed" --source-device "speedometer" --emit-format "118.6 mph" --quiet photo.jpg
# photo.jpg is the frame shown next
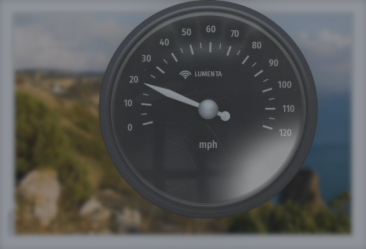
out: 20 mph
